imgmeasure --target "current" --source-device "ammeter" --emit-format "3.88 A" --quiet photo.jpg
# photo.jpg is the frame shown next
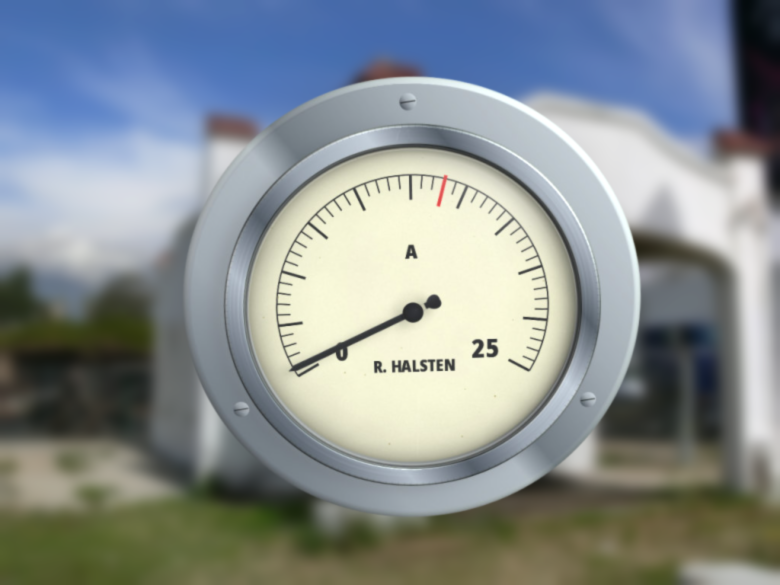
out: 0.5 A
